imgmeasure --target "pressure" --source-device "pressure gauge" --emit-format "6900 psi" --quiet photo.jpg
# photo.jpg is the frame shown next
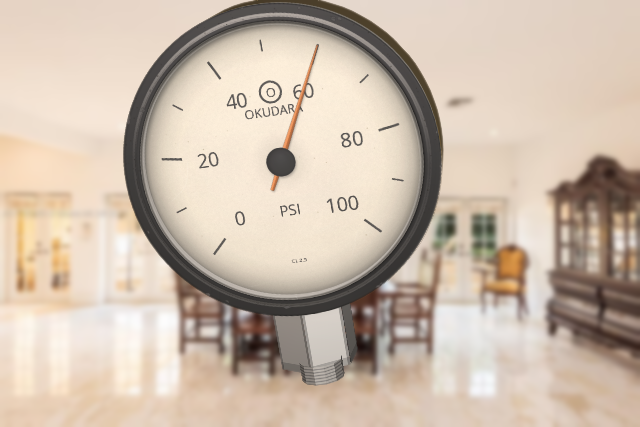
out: 60 psi
